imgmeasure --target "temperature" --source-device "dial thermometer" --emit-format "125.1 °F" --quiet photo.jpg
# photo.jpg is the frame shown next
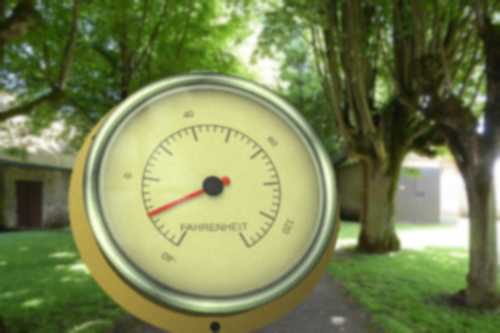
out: -20 °F
